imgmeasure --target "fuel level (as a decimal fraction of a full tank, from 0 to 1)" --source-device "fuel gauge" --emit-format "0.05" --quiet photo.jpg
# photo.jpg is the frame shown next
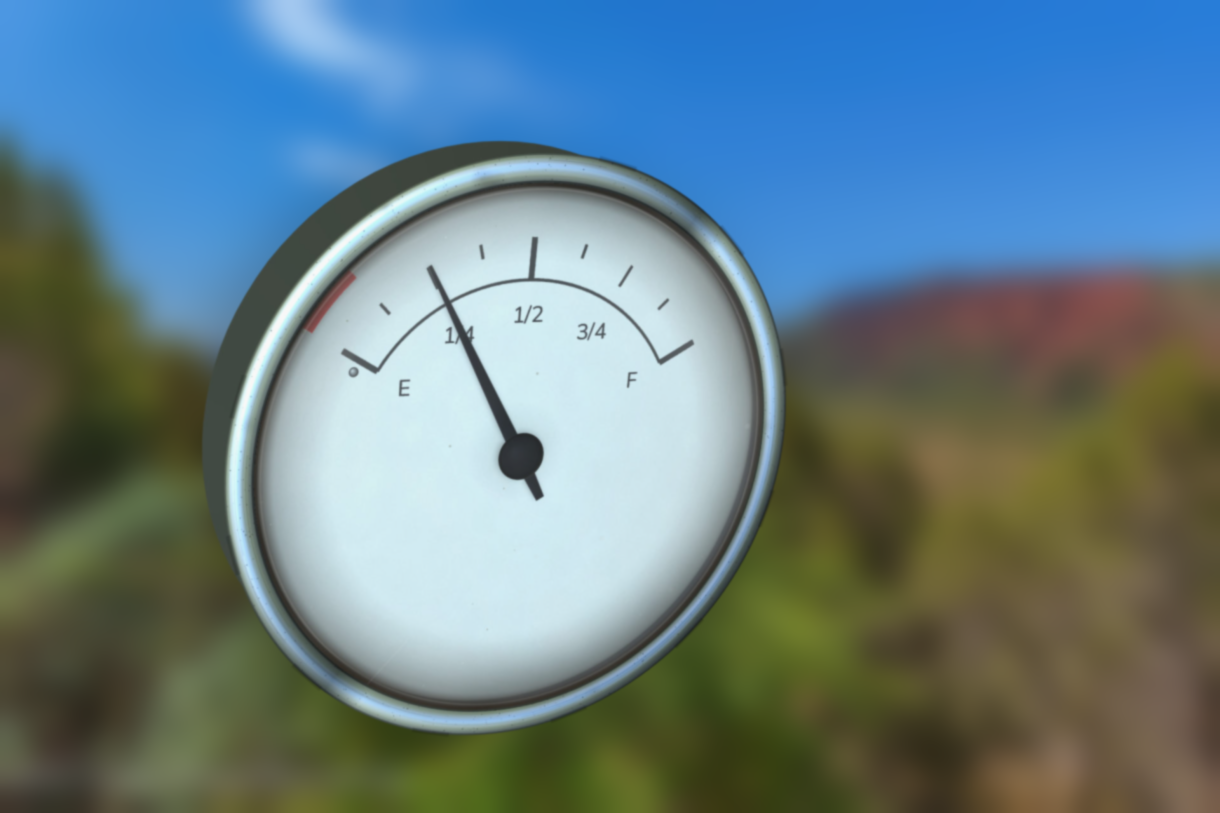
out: 0.25
